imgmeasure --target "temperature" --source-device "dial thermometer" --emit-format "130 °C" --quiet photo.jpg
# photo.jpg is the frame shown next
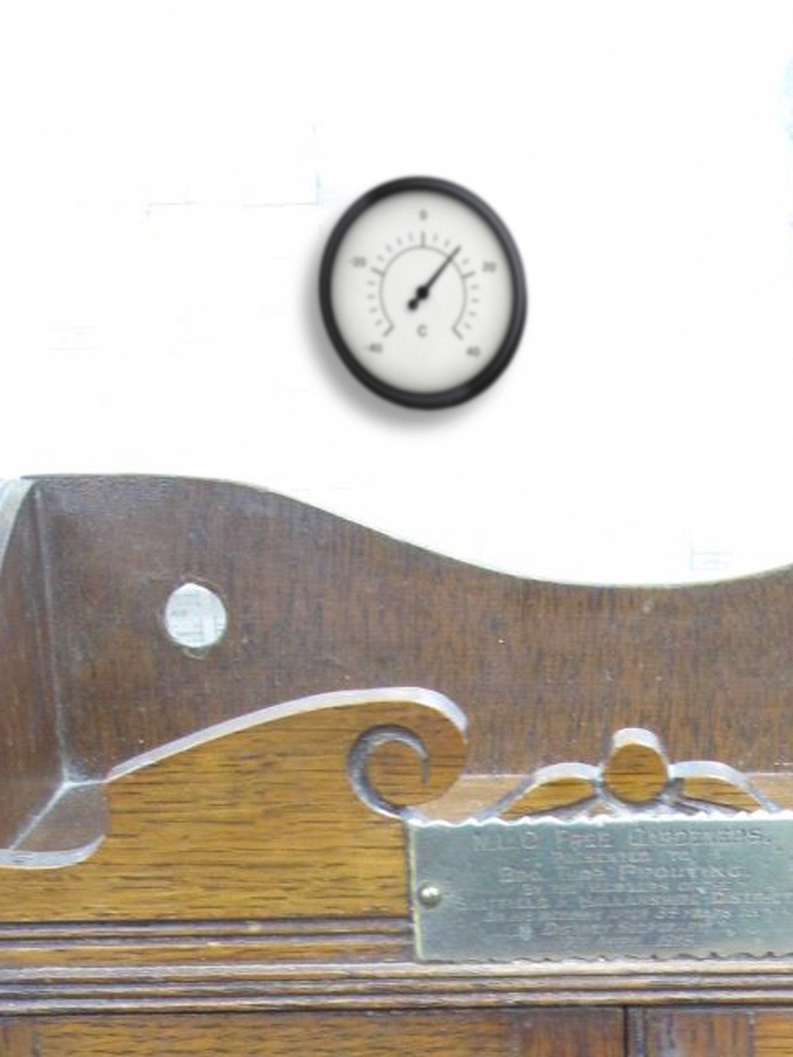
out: 12 °C
